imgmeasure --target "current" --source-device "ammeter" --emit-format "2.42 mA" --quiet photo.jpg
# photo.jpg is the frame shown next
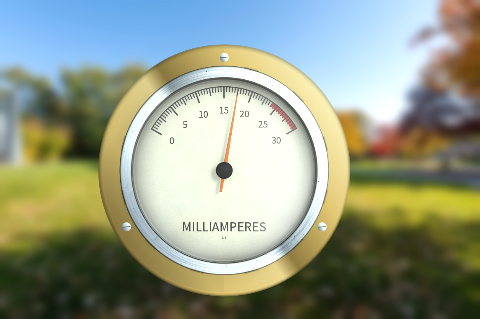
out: 17.5 mA
